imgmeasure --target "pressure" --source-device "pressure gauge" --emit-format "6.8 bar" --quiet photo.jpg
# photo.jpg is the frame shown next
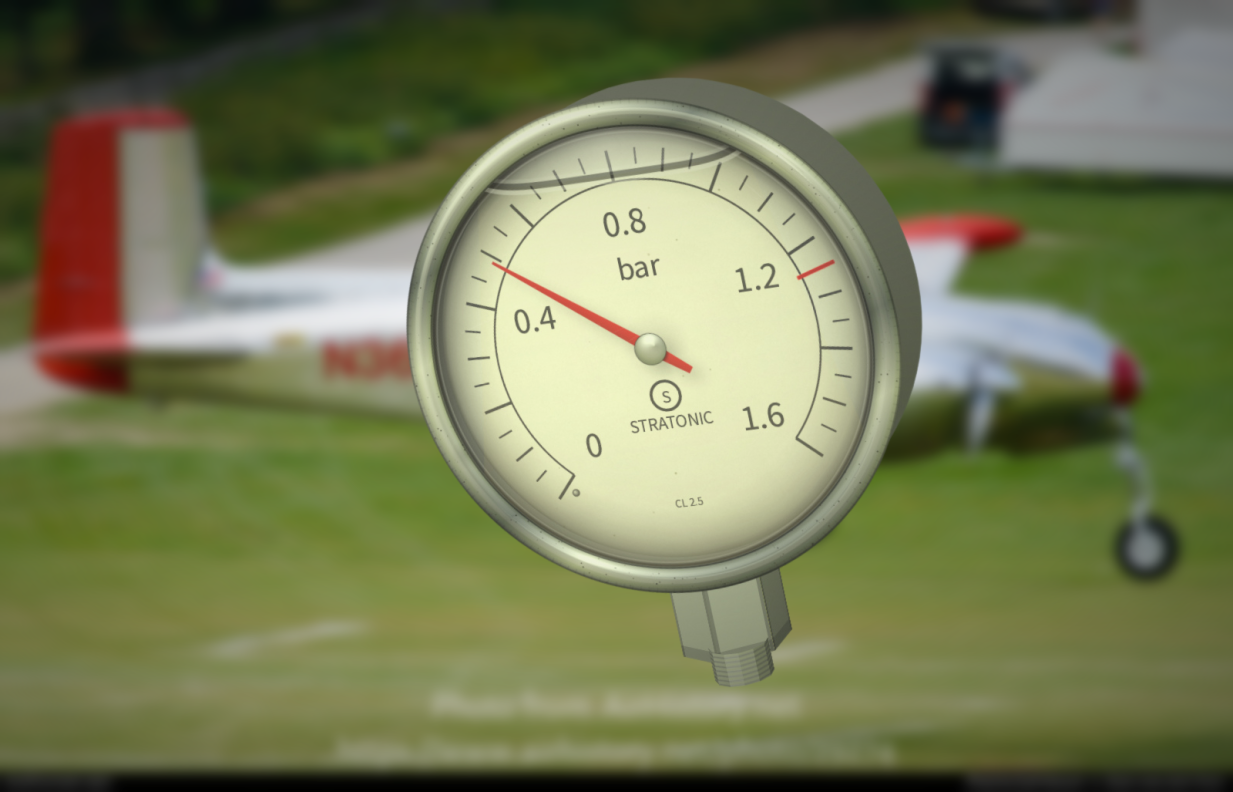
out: 0.5 bar
